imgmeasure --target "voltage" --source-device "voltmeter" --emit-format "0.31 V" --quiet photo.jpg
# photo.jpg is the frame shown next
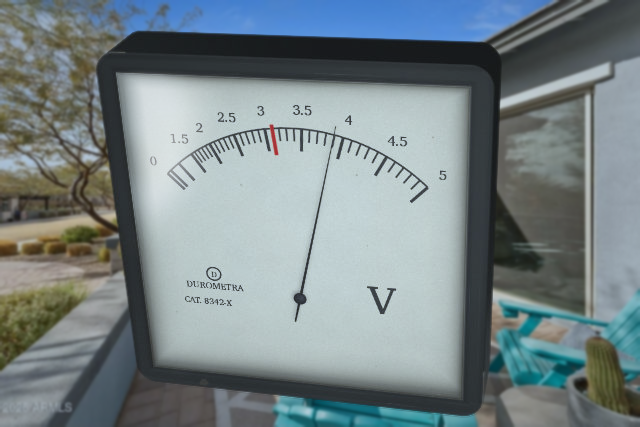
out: 3.9 V
